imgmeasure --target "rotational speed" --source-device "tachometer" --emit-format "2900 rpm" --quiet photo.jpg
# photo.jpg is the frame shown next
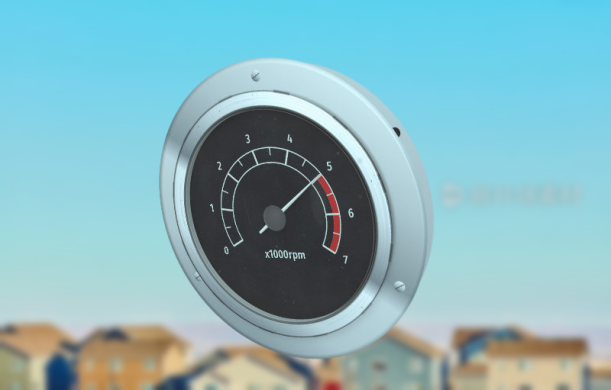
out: 5000 rpm
